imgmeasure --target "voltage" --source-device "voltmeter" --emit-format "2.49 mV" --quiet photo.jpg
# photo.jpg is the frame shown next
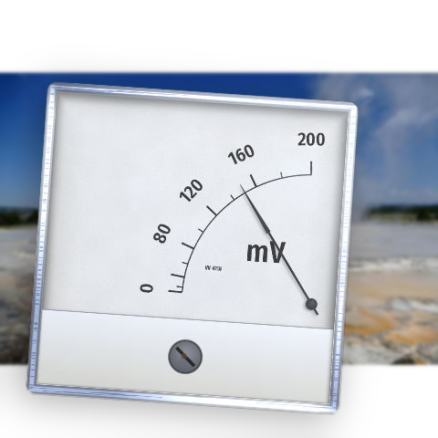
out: 150 mV
